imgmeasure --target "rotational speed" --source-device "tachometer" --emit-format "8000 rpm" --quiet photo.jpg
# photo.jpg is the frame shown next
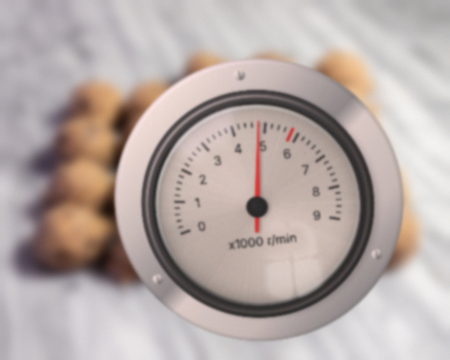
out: 4800 rpm
